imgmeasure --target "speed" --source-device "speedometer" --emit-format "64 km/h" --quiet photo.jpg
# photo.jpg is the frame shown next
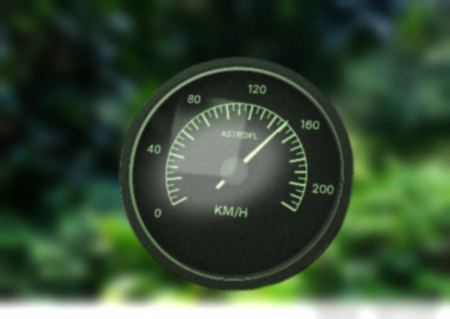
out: 150 km/h
